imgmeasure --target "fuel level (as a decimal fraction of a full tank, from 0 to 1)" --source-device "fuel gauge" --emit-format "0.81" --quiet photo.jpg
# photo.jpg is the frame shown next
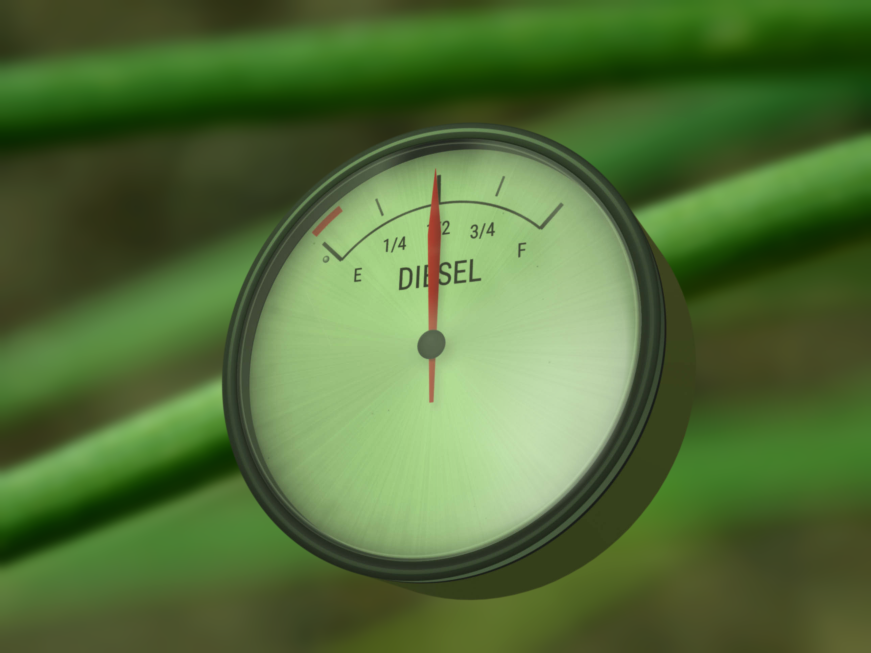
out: 0.5
